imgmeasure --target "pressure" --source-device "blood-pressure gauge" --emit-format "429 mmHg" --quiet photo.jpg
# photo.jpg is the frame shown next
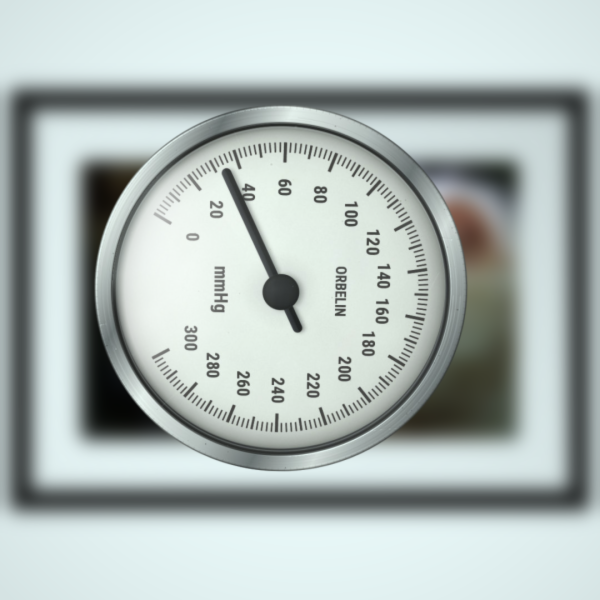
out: 34 mmHg
